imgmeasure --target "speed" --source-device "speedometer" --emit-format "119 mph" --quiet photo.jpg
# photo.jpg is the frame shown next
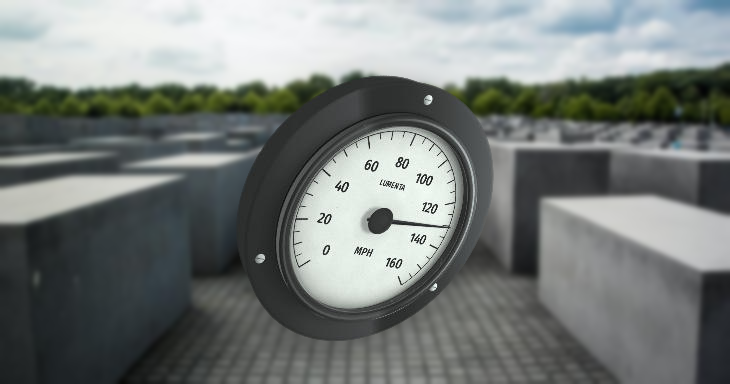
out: 130 mph
